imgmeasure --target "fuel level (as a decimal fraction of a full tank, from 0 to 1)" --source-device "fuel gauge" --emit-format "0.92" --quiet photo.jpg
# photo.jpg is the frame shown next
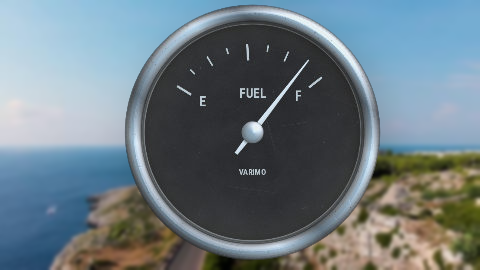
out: 0.875
